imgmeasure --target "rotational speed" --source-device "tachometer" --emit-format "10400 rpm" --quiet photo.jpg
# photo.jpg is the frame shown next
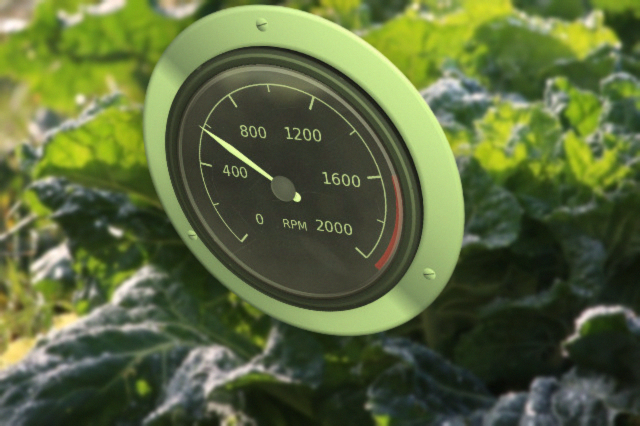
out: 600 rpm
